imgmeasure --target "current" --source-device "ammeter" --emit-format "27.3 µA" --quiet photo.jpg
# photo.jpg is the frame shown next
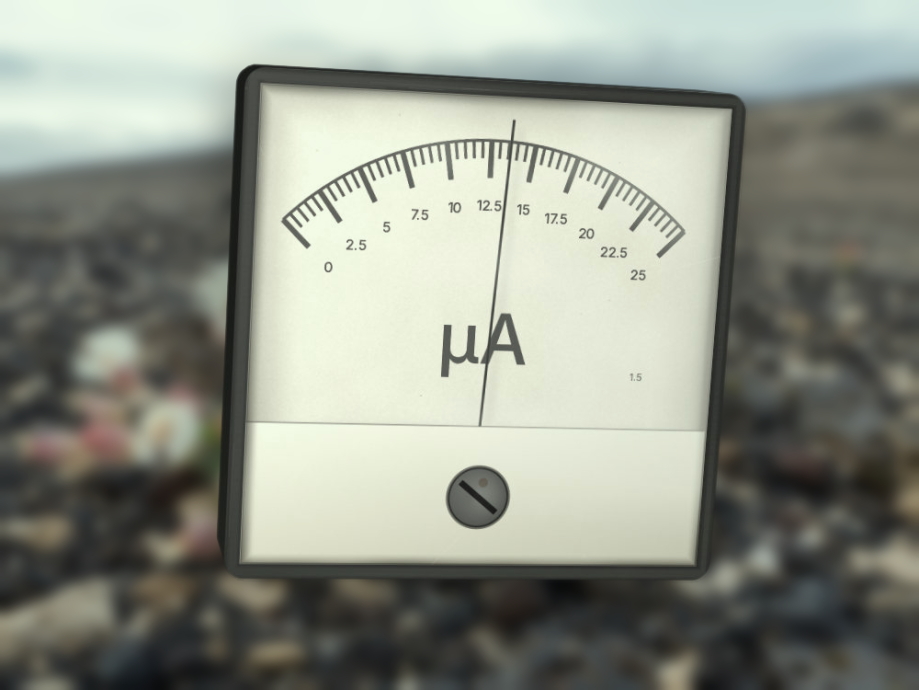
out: 13.5 µA
